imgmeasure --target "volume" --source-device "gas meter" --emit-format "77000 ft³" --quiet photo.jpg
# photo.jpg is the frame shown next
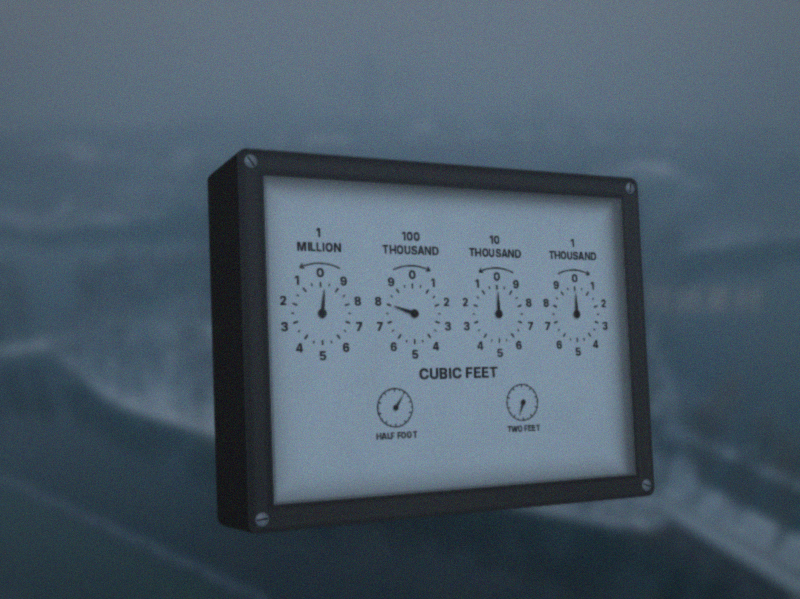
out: 980000 ft³
